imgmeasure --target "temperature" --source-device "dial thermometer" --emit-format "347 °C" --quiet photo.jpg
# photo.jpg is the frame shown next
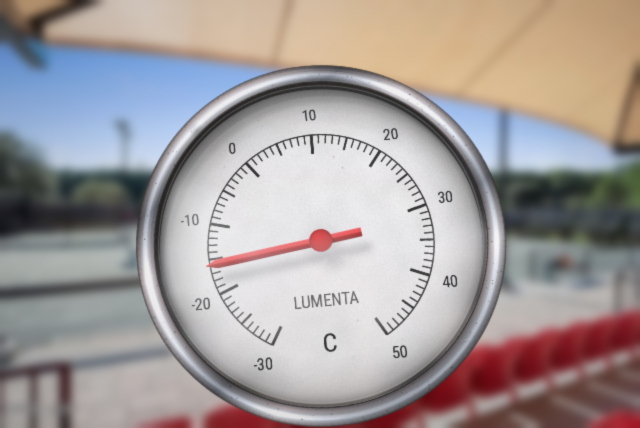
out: -16 °C
